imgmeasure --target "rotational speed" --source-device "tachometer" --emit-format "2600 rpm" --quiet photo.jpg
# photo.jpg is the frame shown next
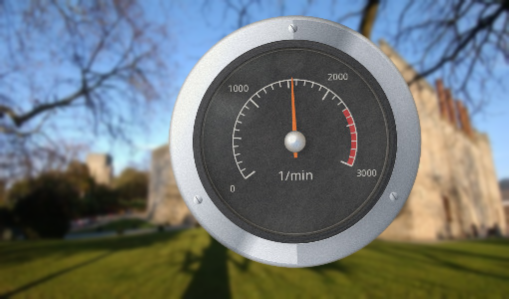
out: 1550 rpm
